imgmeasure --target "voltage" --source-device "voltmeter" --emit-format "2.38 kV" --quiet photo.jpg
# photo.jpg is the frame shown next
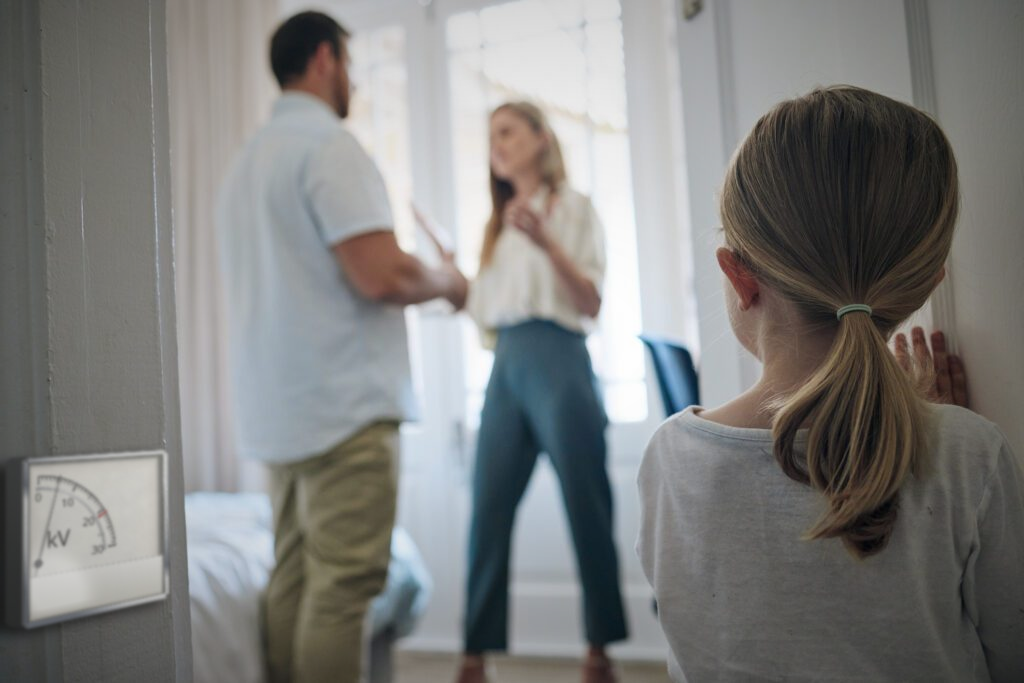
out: 5 kV
